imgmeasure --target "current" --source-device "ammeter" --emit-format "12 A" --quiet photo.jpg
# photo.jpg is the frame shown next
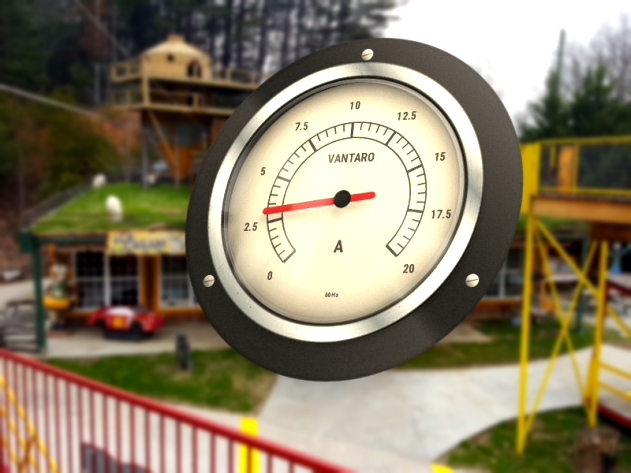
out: 3 A
